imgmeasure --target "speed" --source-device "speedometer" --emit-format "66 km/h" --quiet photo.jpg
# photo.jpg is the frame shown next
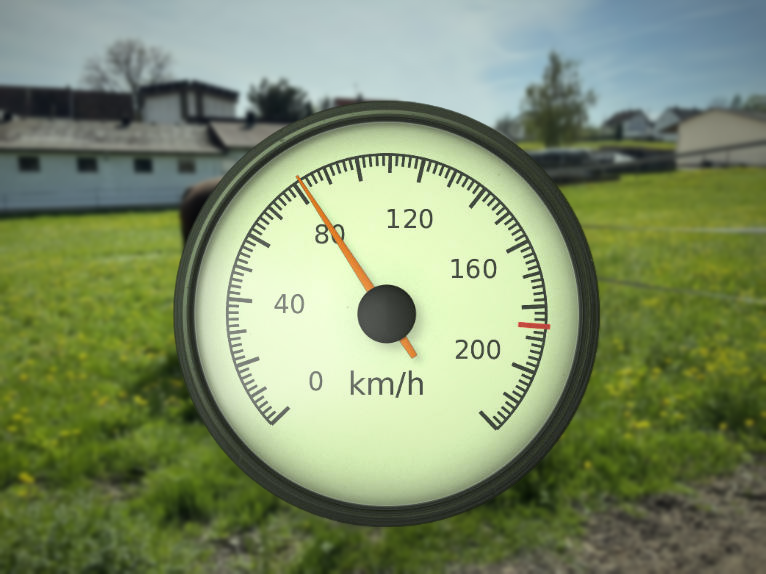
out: 82 km/h
